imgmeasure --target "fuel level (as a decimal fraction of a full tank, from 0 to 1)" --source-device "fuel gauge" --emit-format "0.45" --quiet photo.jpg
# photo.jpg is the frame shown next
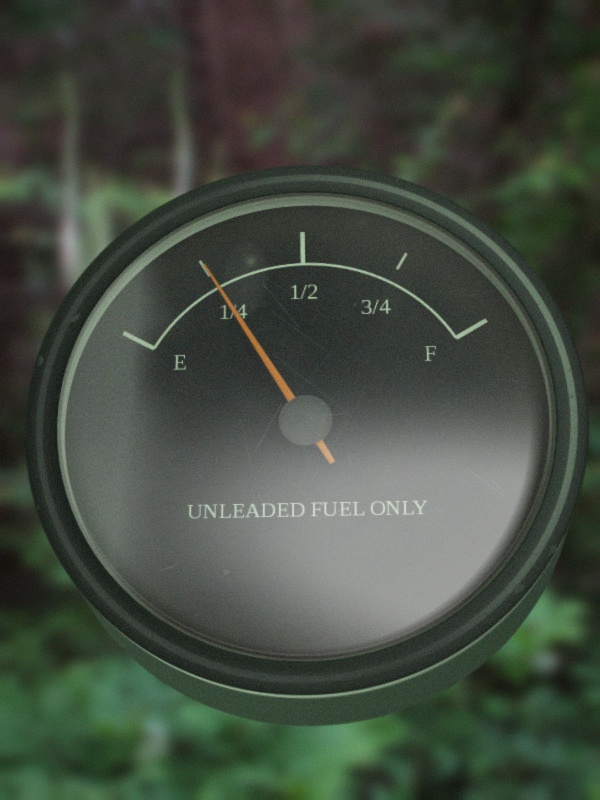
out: 0.25
